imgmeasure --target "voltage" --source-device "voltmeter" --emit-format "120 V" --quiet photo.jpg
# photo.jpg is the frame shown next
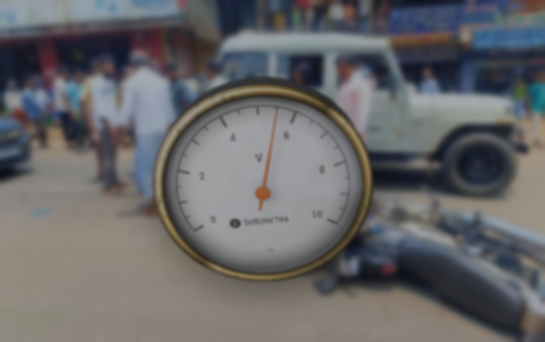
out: 5.5 V
